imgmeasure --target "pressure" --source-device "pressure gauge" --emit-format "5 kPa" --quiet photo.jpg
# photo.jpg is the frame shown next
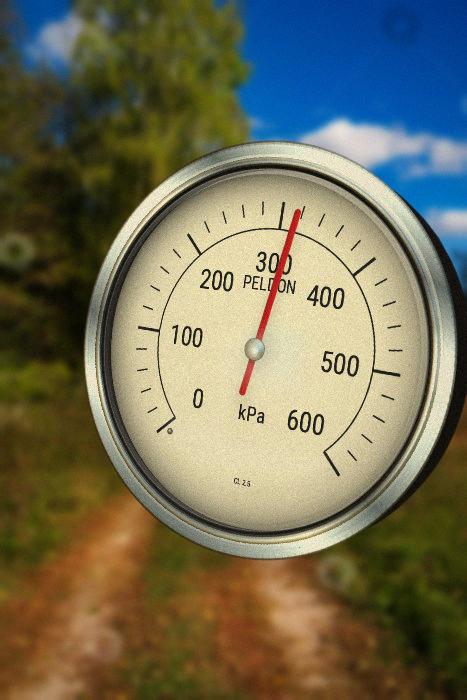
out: 320 kPa
